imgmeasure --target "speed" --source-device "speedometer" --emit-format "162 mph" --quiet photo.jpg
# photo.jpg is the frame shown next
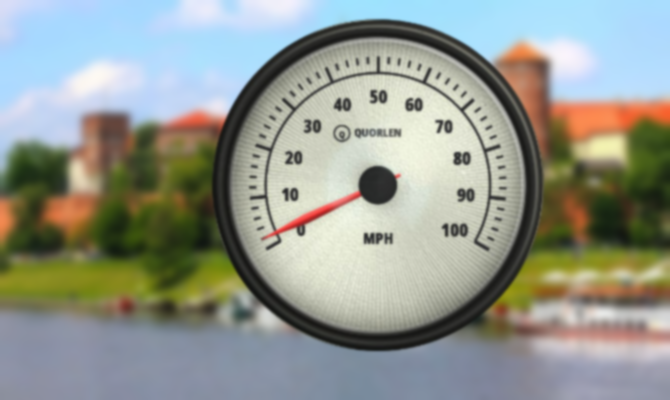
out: 2 mph
